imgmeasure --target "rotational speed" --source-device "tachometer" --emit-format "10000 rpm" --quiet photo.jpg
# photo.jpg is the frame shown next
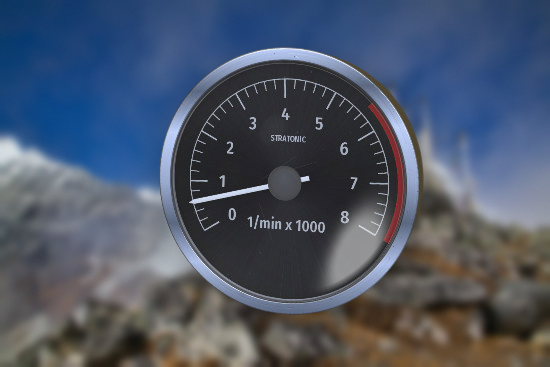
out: 600 rpm
